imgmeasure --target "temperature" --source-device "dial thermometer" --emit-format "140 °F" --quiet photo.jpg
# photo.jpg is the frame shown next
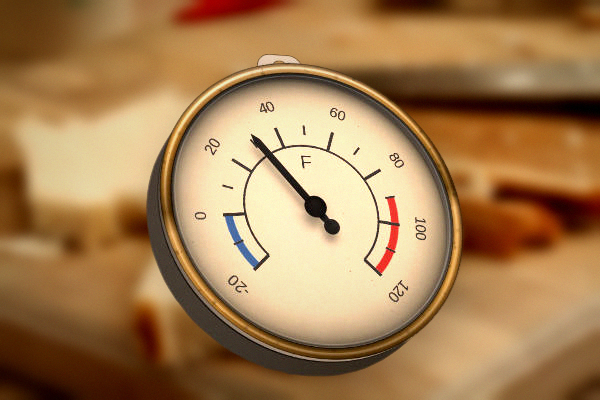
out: 30 °F
